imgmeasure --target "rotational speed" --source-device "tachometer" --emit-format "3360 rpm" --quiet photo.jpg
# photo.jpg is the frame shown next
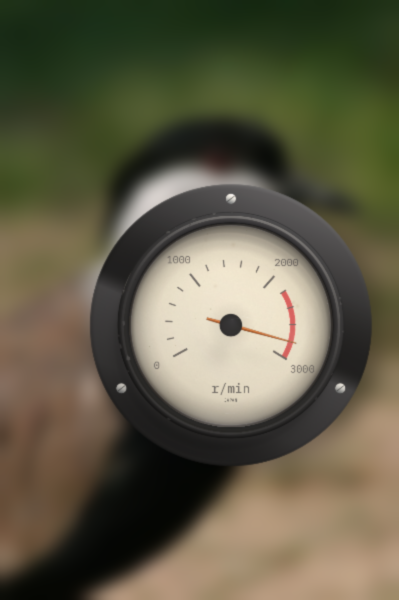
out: 2800 rpm
